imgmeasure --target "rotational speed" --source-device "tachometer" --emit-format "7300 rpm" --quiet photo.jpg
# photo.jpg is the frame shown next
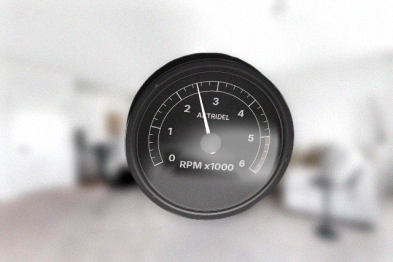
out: 2500 rpm
